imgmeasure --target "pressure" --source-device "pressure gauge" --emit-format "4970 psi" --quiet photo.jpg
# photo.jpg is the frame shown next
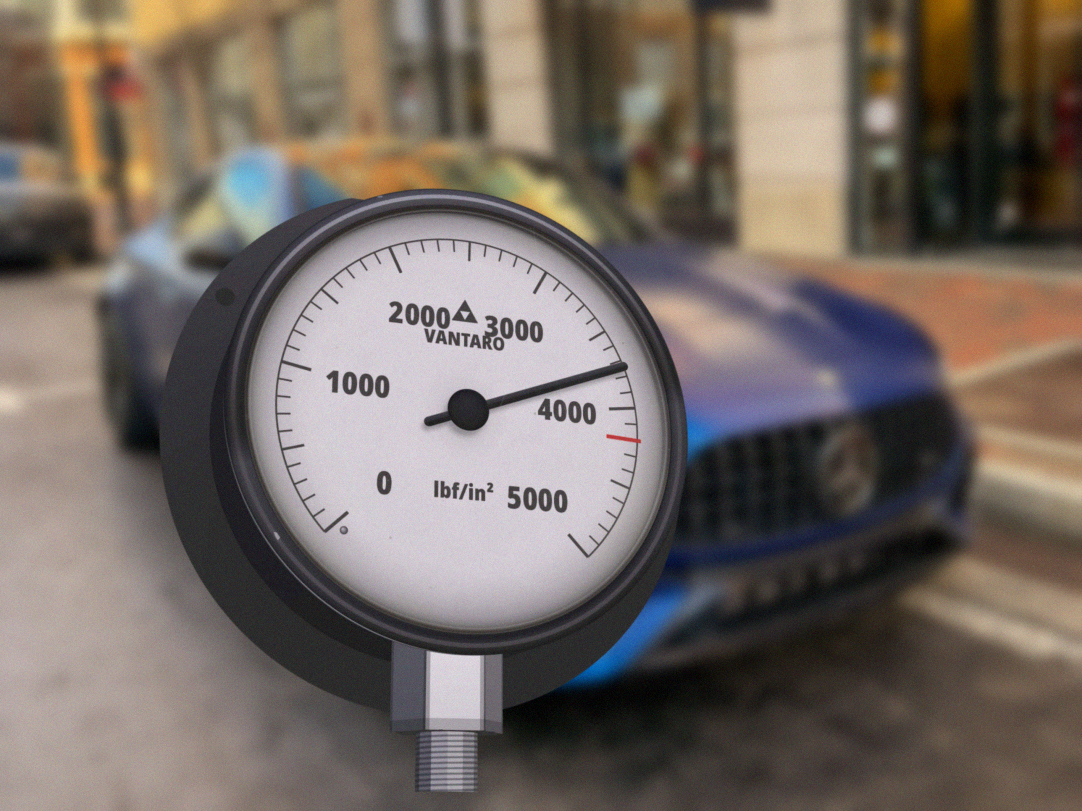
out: 3750 psi
